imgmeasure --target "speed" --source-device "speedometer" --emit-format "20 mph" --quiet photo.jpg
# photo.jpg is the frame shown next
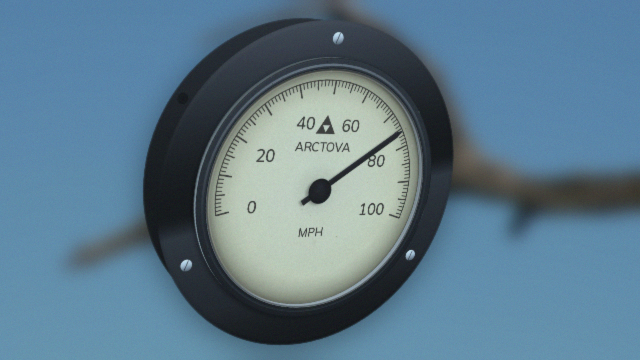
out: 75 mph
